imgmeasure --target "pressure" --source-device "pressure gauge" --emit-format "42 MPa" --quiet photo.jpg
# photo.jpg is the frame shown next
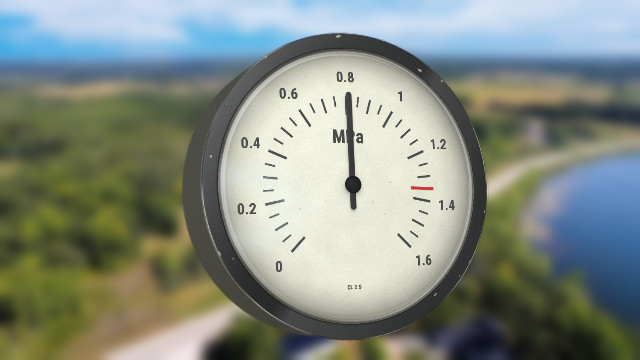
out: 0.8 MPa
